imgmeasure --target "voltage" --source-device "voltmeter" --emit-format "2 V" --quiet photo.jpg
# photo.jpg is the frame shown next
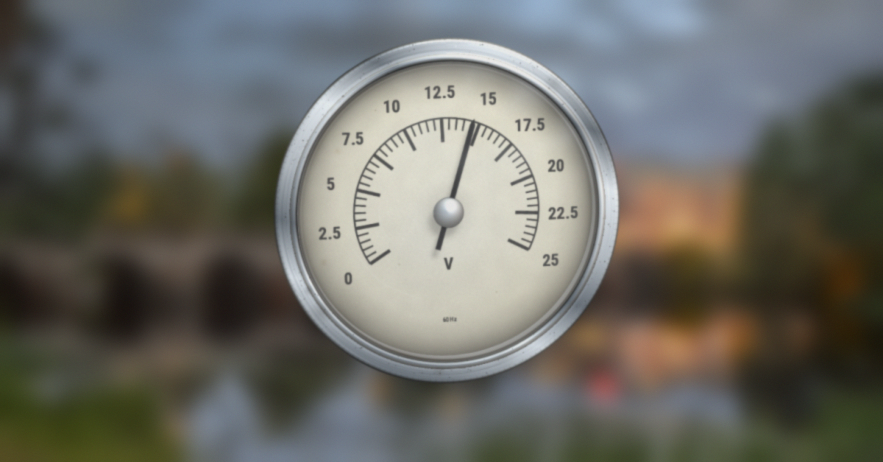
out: 14.5 V
